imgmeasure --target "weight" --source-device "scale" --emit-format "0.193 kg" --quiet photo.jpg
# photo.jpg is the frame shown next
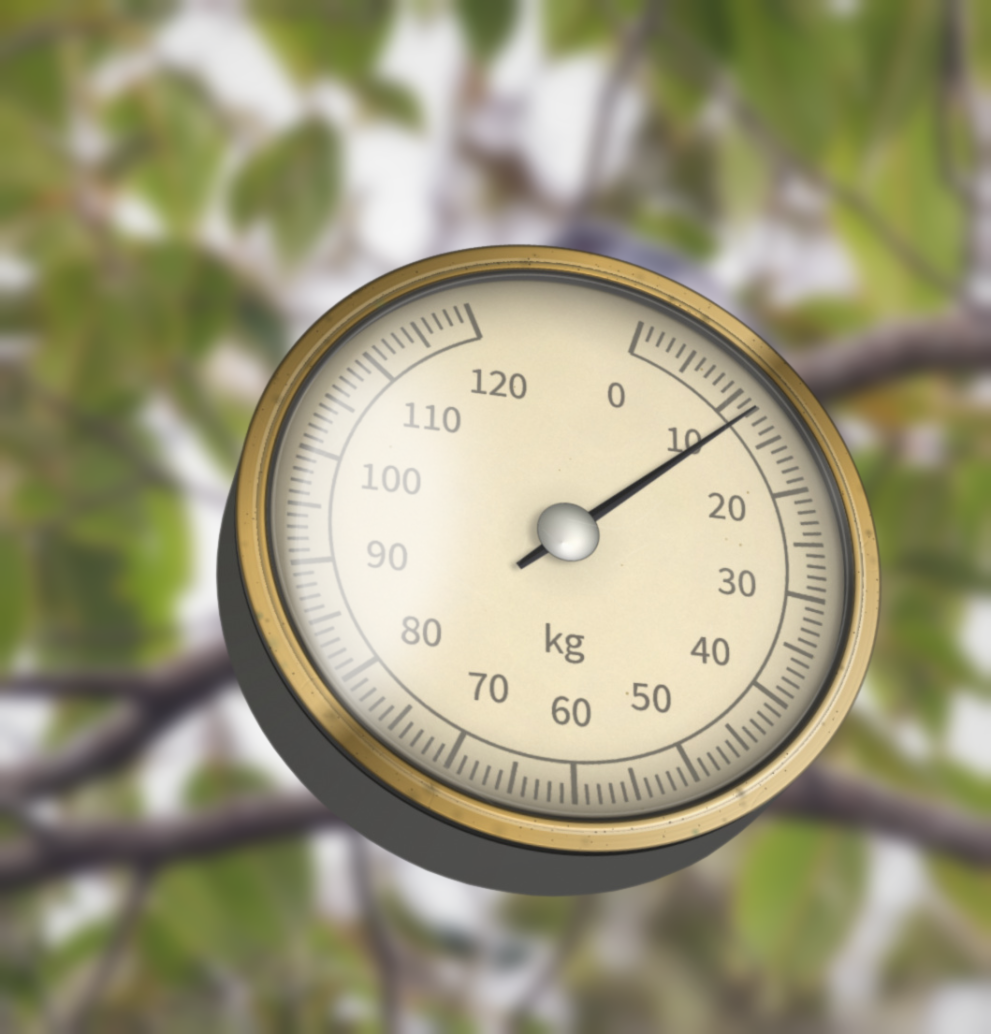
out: 12 kg
